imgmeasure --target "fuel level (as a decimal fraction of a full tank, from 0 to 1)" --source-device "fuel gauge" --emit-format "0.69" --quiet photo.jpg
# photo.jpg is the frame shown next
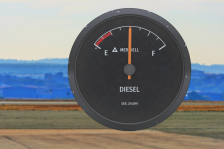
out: 0.5
